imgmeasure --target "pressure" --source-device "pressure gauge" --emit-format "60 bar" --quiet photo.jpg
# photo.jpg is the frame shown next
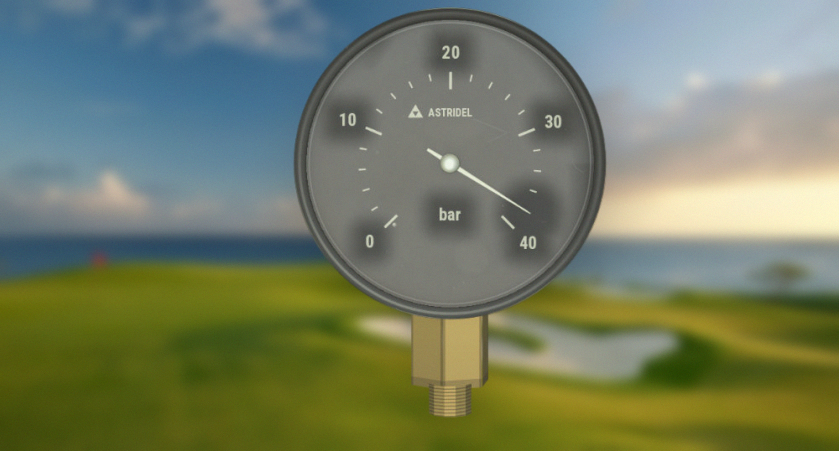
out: 38 bar
